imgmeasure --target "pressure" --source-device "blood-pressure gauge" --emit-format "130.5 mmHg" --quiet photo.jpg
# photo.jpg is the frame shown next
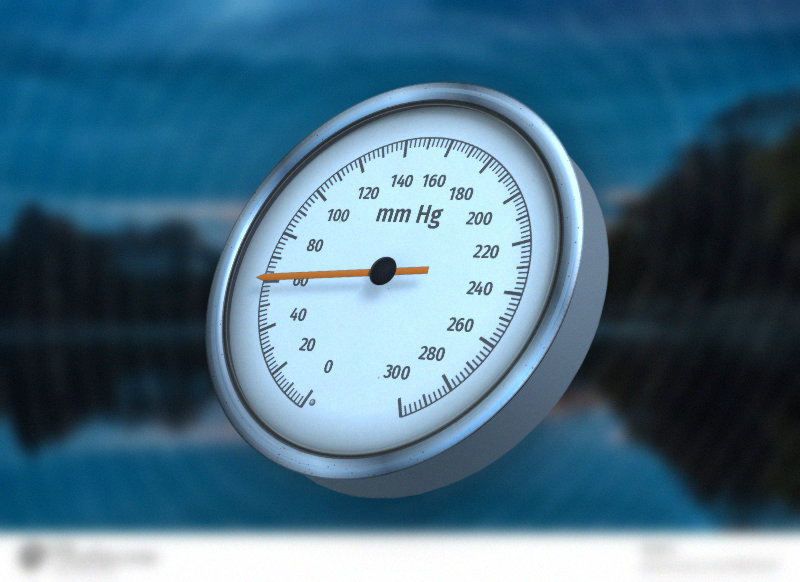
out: 60 mmHg
